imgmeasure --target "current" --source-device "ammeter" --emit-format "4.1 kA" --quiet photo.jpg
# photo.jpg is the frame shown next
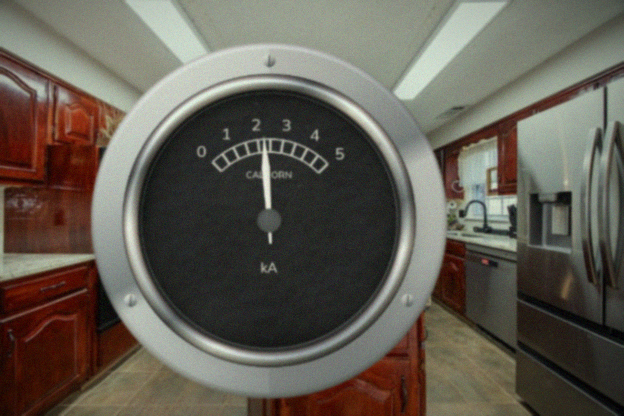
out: 2.25 kA
